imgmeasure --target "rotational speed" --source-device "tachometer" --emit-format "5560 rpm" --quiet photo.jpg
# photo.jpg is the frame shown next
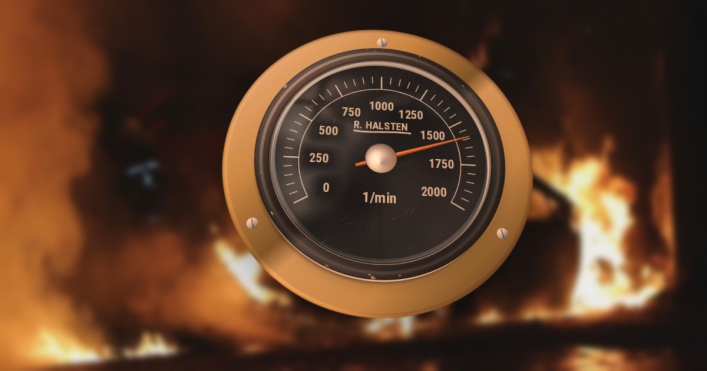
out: 1600 rpm
